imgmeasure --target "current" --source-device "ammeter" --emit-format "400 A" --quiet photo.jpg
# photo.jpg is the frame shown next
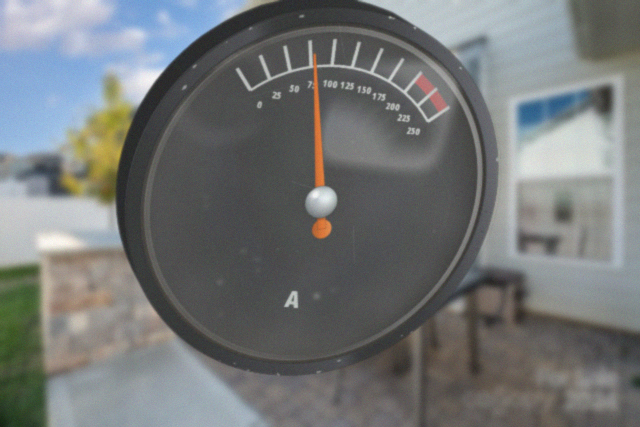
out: 75 A
